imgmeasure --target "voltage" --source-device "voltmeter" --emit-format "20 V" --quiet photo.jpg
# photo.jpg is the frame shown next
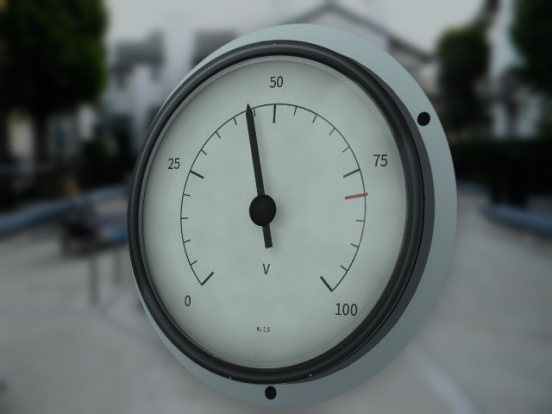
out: 45 V
